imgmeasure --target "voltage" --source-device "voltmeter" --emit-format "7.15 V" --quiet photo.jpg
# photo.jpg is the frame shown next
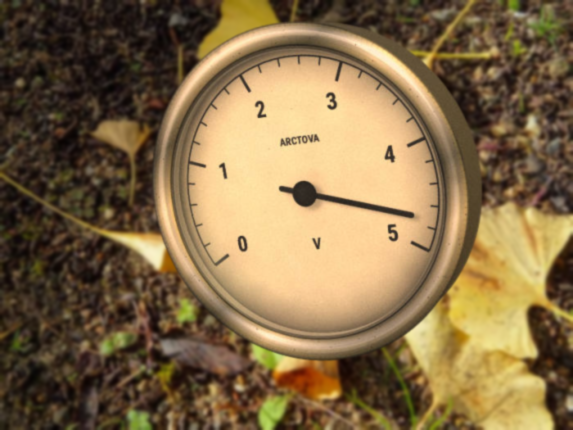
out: 4.7 V
